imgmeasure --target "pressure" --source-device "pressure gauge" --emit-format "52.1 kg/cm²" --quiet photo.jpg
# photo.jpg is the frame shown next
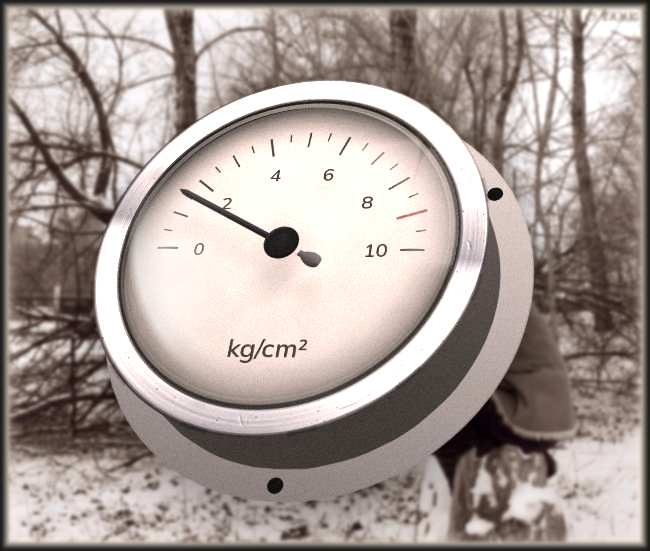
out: 1.5 kg/cm²
